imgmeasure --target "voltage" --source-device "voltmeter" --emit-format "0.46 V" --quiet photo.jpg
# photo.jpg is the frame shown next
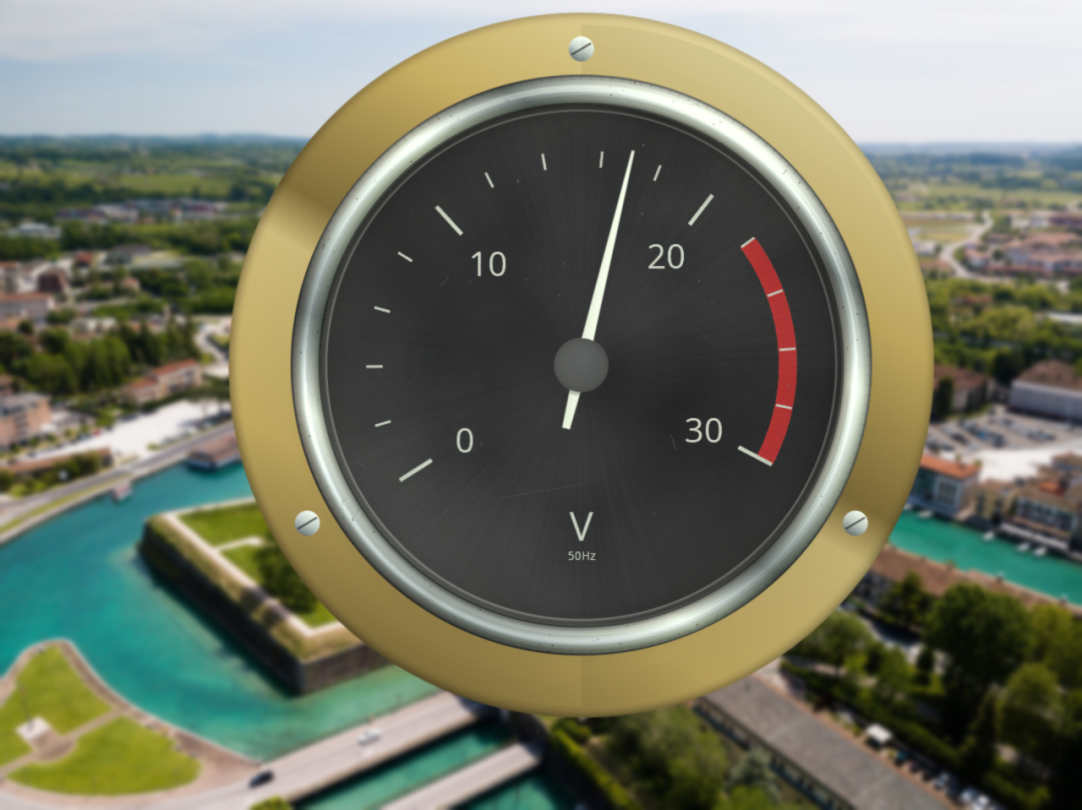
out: 17 V
